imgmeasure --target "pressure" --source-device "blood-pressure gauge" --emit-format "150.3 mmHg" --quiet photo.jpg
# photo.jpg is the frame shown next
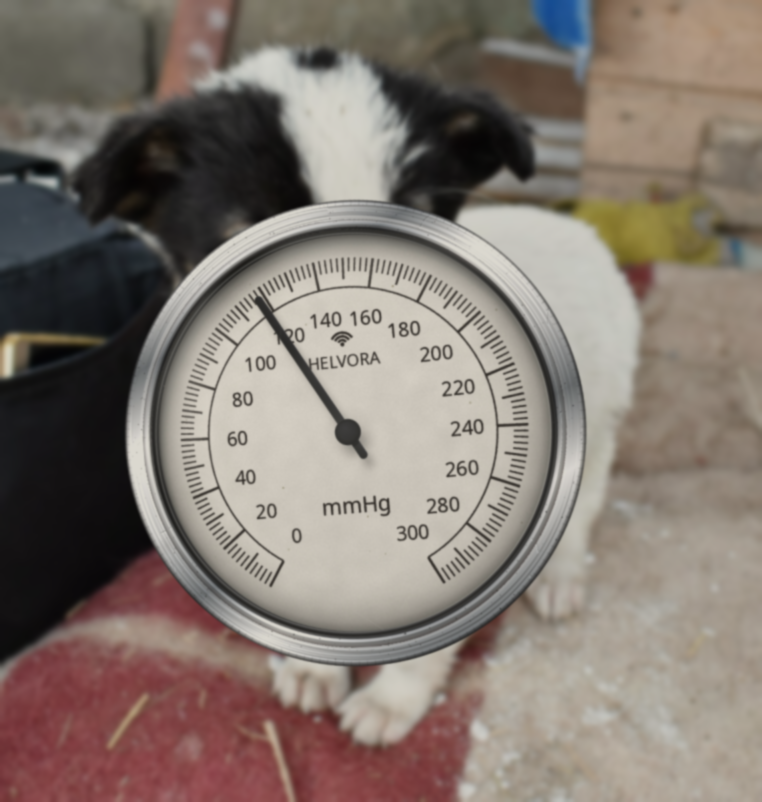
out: 118 mmHg
